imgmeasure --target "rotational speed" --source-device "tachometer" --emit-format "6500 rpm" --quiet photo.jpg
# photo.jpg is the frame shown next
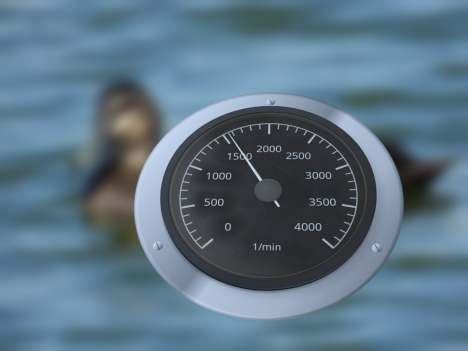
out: 1550 rpm
